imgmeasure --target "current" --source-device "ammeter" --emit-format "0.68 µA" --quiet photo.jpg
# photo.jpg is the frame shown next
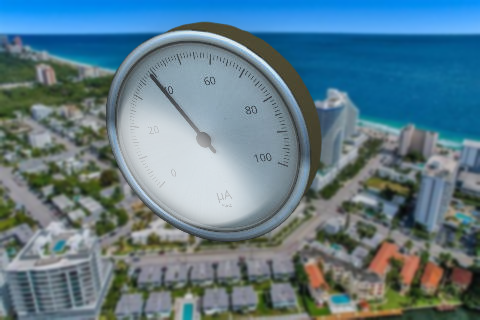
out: 40 µA
